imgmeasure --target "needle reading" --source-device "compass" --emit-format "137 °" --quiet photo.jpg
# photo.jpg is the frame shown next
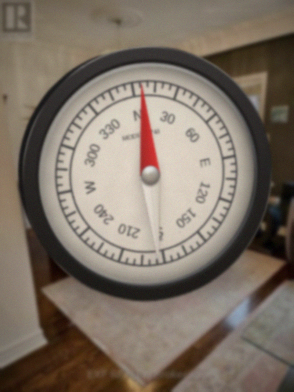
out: 5 °
